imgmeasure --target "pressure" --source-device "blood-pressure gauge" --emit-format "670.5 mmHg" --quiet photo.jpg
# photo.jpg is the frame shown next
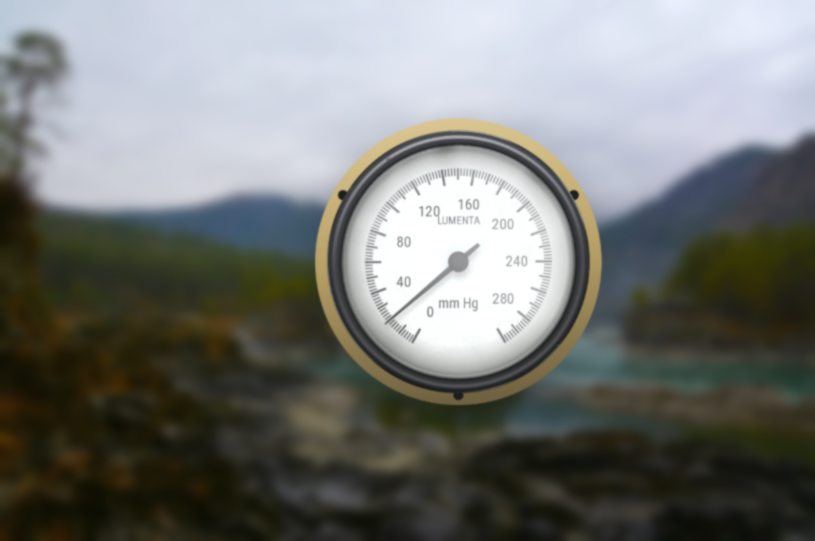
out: 20 mmHg
